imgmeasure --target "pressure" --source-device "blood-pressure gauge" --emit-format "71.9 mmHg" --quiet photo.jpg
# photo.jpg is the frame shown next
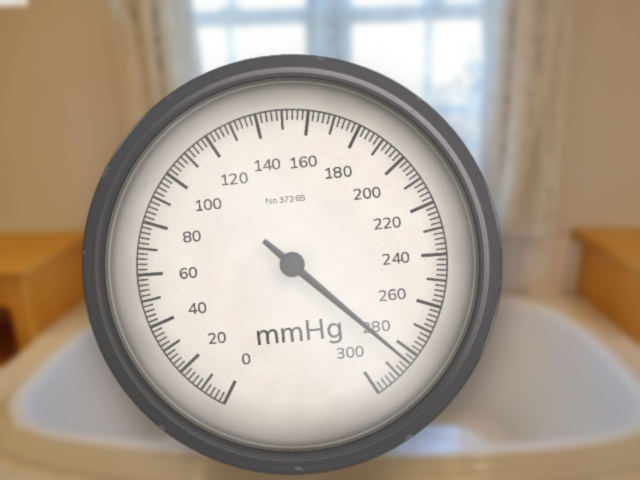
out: 284 mmHg
